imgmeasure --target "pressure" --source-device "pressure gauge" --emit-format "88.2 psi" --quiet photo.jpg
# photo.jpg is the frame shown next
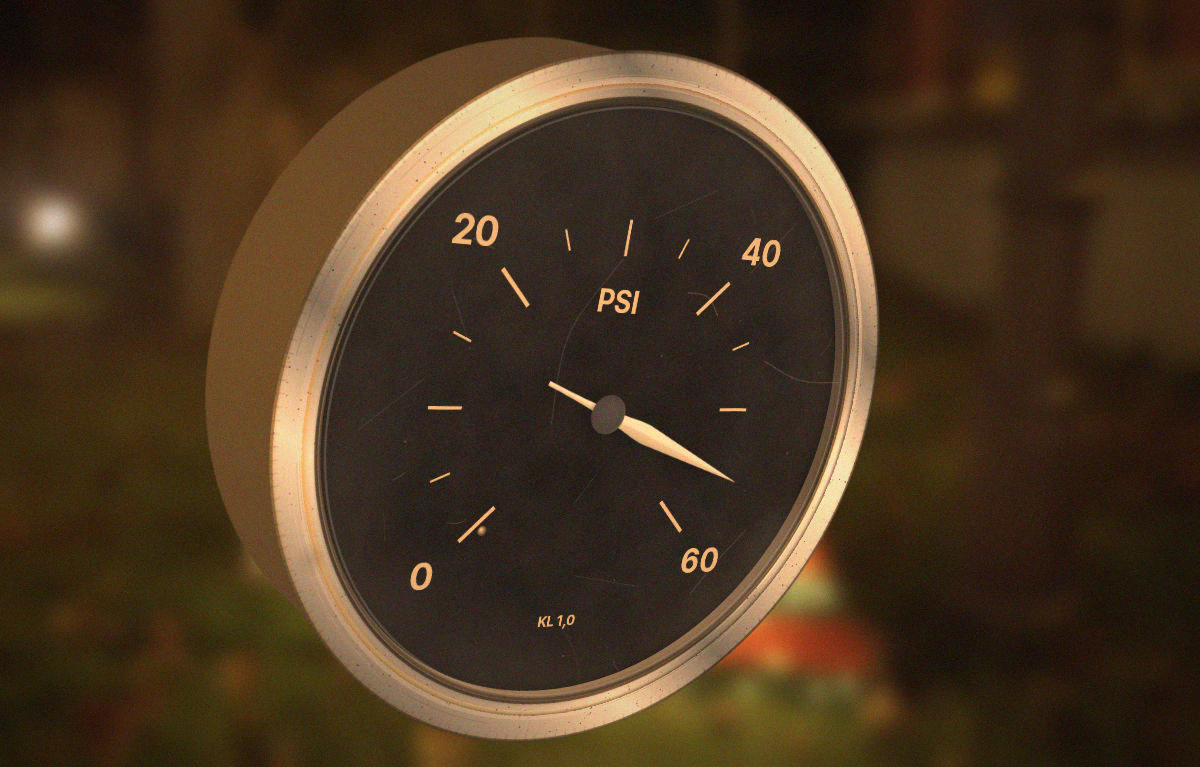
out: 55 psi
